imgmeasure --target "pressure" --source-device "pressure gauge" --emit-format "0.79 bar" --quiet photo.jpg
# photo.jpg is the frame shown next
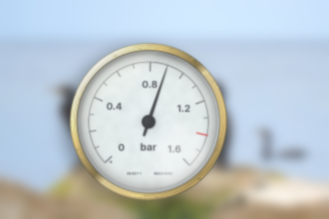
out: 0.9 bar
